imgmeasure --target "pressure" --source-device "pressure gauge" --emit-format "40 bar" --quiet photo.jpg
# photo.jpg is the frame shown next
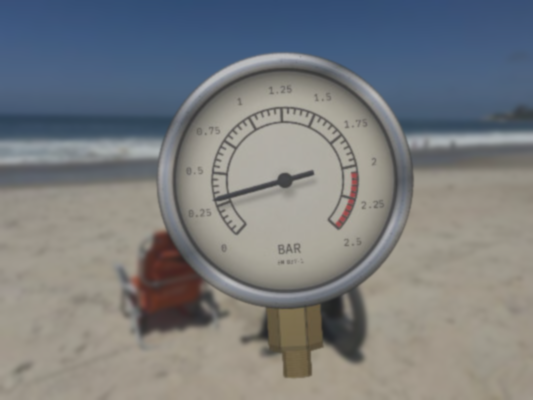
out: 0.3 bar
